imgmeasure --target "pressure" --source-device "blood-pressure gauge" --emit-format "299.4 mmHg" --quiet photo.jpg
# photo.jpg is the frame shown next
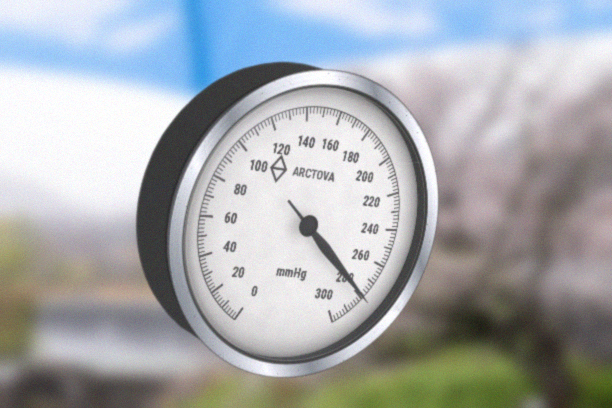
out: 280 mmHg
